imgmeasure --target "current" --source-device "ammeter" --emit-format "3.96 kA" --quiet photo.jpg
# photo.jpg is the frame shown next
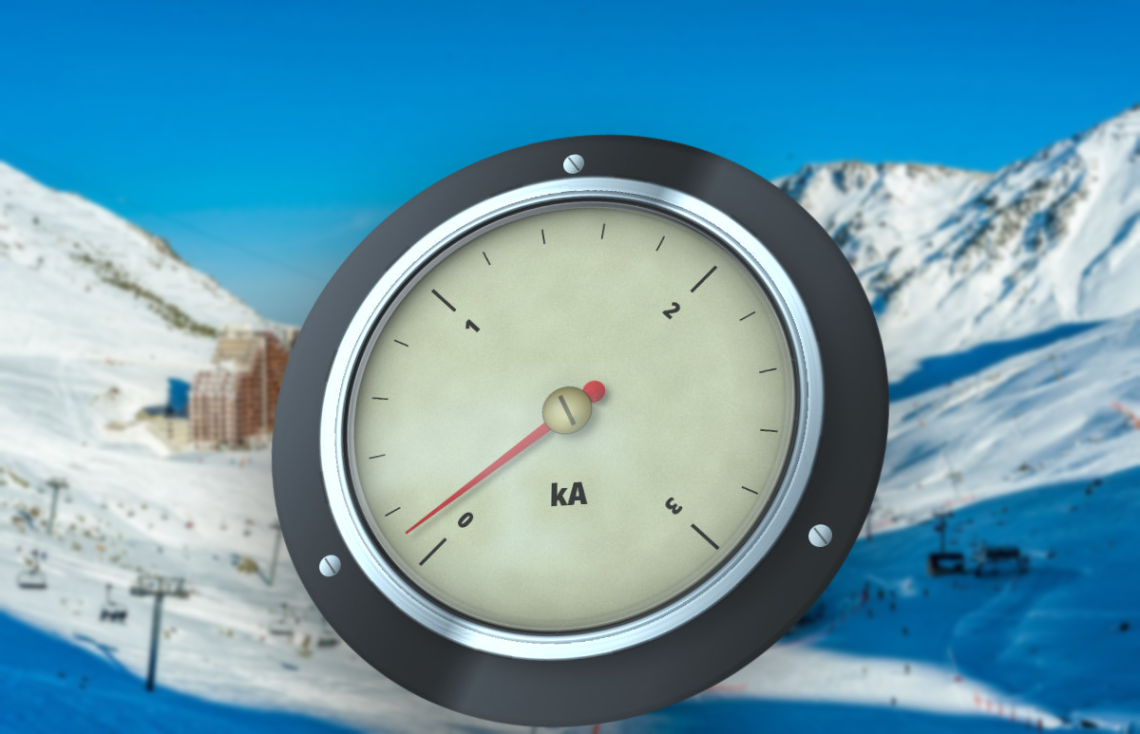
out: 0.1 kA
